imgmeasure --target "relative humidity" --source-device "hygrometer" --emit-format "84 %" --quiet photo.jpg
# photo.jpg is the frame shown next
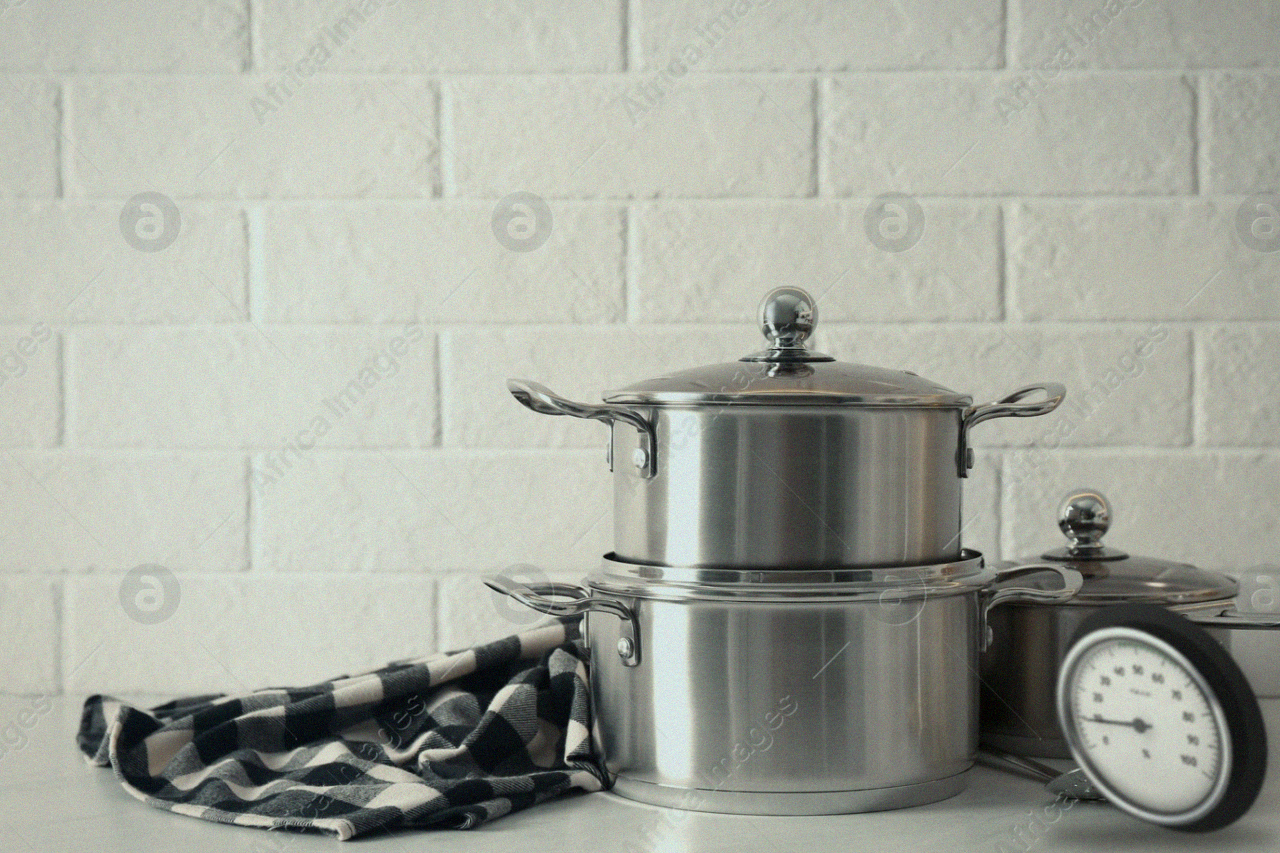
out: 10 %
